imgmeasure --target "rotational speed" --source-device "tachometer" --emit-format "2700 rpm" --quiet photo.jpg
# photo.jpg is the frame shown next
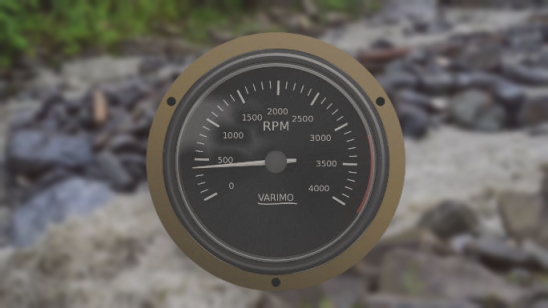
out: 400 rpm
